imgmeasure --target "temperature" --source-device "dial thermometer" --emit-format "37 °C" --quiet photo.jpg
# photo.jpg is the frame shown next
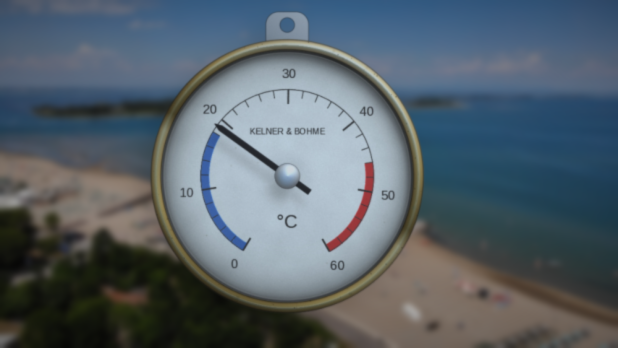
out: 19 °C
